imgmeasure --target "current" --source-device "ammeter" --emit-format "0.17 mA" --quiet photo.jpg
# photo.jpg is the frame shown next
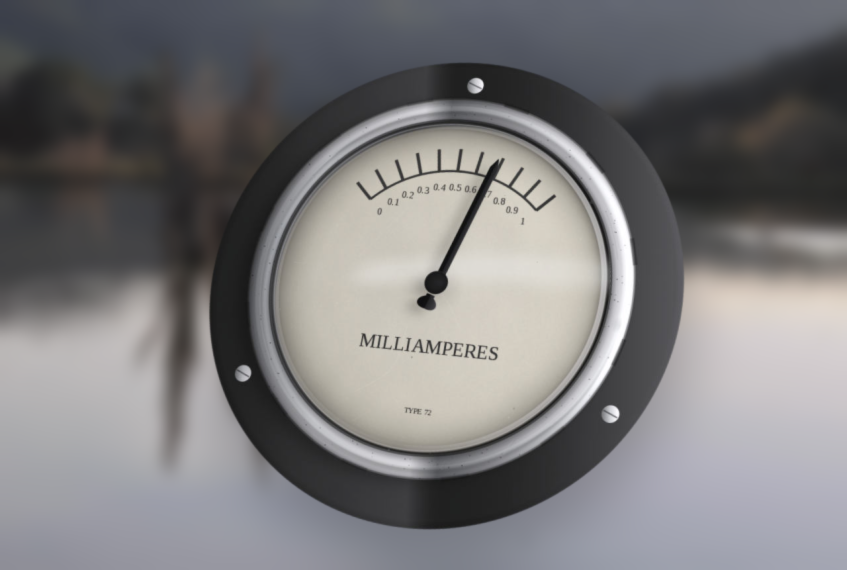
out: 0.7 mA
